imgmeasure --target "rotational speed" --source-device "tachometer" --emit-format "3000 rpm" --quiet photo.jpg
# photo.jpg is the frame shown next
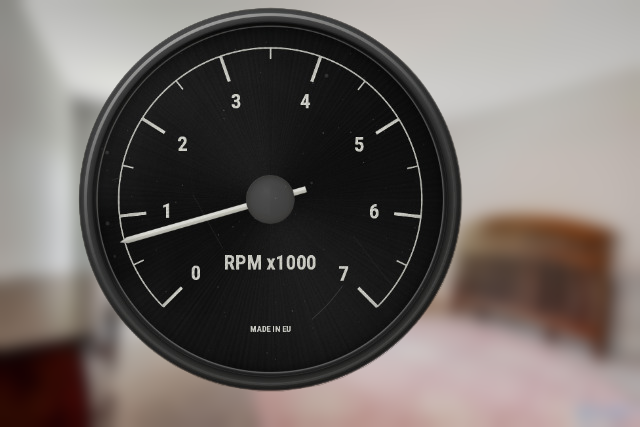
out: 750 rpm
